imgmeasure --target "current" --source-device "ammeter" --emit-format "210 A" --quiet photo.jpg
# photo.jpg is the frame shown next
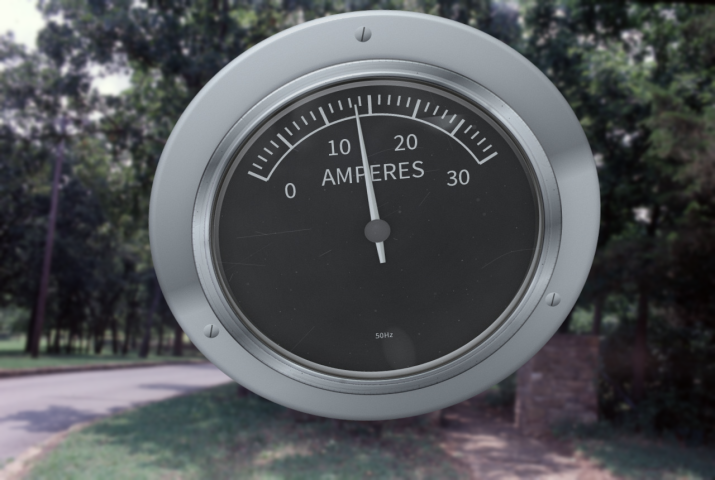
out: 13.5 A
